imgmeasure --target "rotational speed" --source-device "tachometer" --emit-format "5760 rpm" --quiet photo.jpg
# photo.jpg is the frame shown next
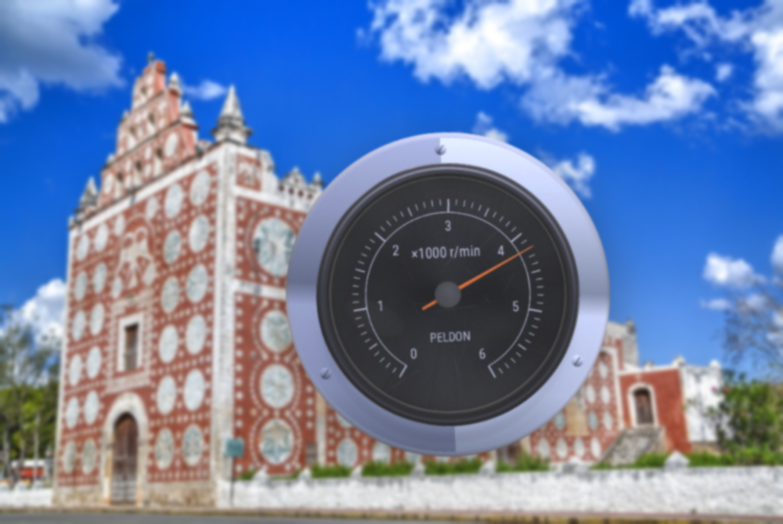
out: 4200 rpm
